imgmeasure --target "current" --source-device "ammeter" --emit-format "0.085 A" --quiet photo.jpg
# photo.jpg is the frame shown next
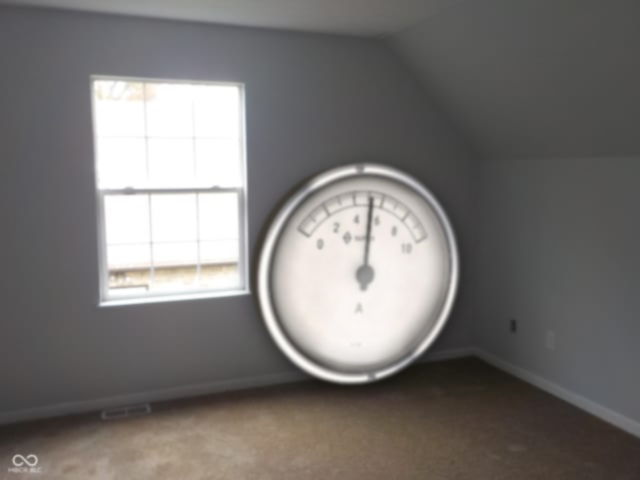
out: 5 A
